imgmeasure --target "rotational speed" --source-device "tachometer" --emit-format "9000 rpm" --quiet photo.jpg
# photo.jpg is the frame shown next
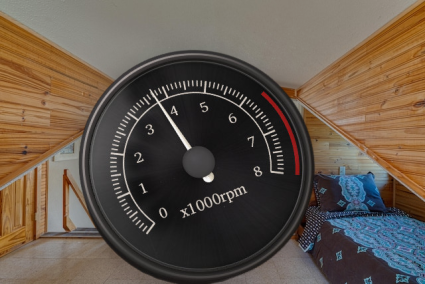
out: 3700 rpm
